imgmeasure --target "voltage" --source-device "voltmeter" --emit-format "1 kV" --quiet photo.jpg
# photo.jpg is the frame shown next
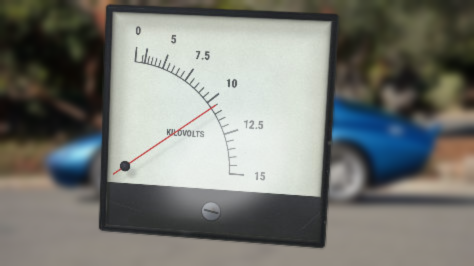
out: 10.5 kV
